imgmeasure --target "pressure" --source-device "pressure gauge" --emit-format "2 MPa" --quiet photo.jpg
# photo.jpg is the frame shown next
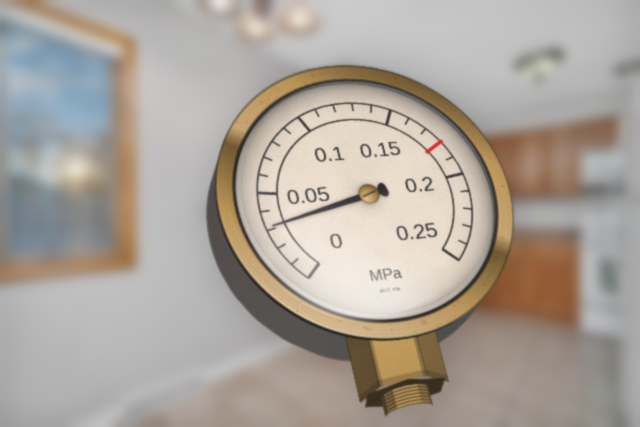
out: 0.03 MPa
